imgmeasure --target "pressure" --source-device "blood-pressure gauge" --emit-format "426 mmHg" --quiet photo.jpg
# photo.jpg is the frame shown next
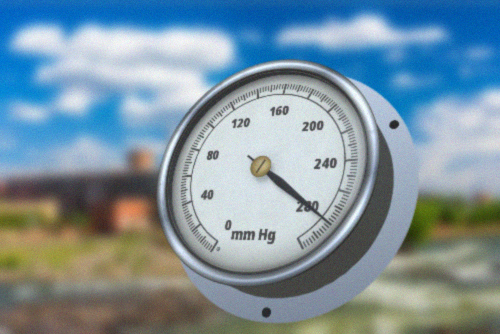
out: 280 mmHg
